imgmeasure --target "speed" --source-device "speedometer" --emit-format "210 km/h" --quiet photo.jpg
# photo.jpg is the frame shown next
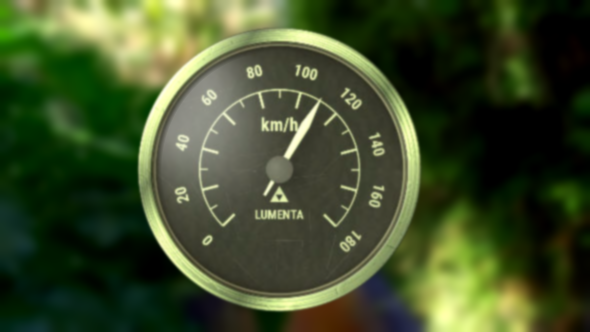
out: 110 km/h
